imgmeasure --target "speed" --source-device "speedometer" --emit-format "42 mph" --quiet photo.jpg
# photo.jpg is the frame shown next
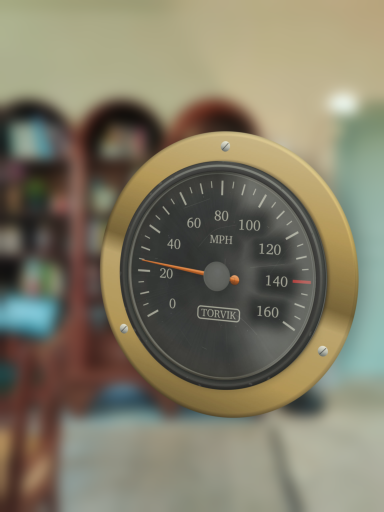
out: 25 mph
